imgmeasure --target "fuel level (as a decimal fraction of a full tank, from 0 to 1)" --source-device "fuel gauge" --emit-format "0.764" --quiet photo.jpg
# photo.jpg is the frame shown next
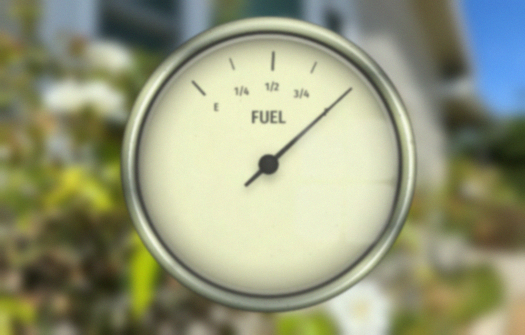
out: 1
